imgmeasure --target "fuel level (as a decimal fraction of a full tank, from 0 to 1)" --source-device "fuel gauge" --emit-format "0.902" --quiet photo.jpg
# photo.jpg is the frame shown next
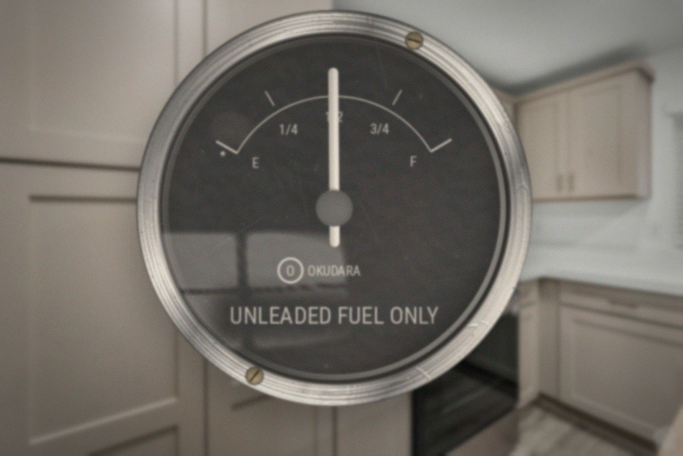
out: 0.5
